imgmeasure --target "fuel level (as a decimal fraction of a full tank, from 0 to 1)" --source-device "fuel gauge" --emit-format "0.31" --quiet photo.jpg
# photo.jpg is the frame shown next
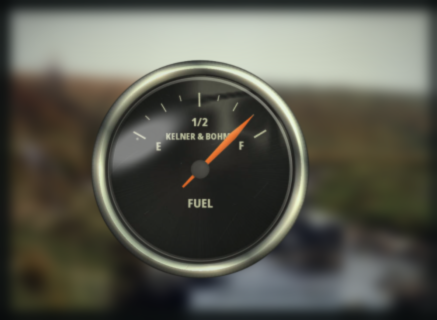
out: 0.875
